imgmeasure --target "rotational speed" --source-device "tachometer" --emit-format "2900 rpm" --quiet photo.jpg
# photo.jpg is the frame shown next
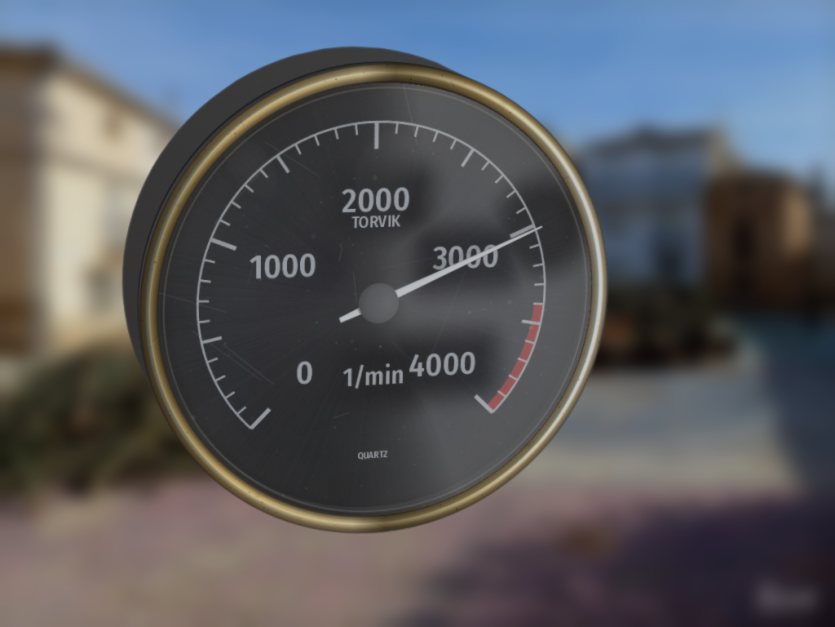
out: 3000 rpm
